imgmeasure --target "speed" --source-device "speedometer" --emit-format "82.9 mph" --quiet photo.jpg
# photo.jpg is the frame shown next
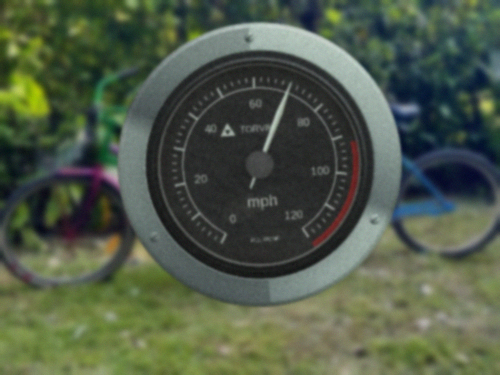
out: 70 mph
